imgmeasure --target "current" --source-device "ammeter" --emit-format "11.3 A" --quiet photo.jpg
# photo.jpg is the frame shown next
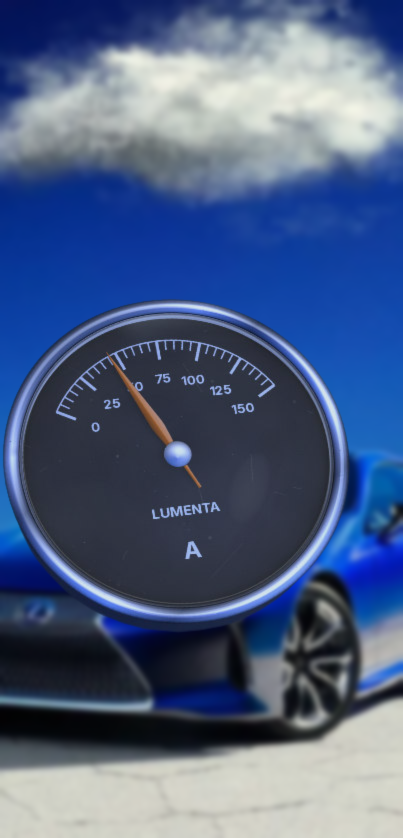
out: 45 A
